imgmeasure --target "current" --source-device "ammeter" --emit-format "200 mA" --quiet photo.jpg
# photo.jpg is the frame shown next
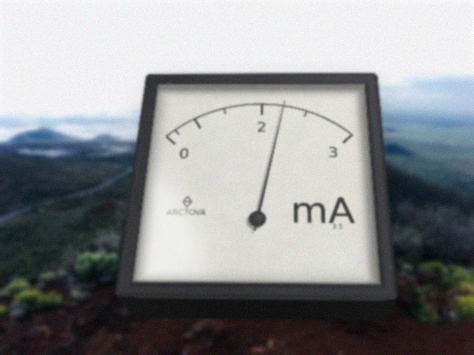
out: 2.25 mA
